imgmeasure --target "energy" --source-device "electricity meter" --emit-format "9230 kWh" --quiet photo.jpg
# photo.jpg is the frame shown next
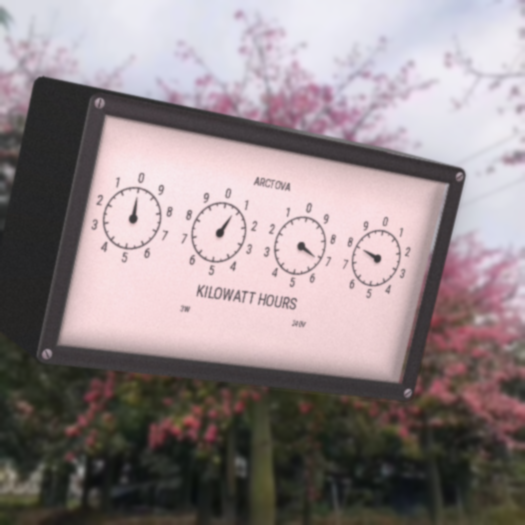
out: 68 kWh
